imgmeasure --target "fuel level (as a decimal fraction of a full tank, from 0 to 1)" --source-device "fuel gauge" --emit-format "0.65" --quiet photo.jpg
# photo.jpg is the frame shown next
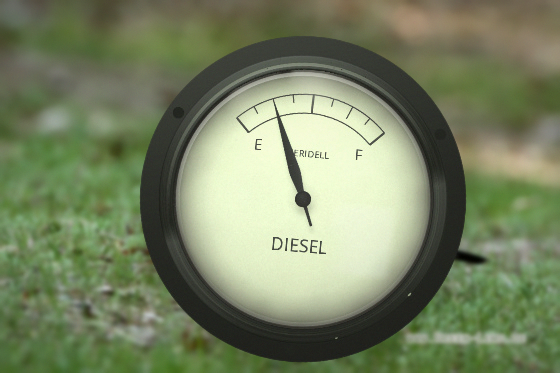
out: 0.25
